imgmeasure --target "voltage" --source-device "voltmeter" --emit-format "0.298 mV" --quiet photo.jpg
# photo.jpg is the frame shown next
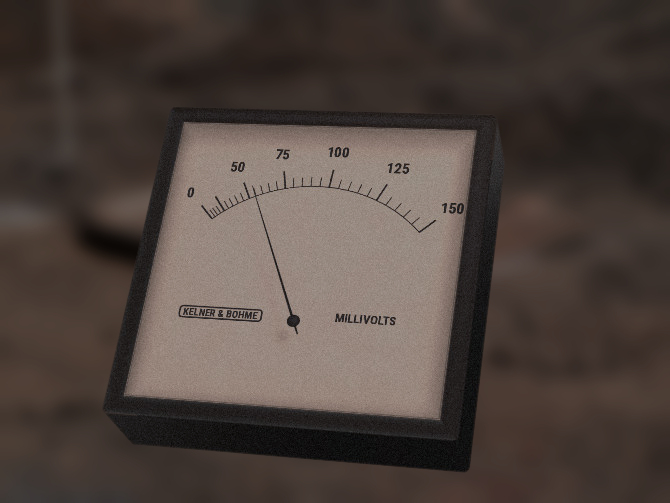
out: 55 mV
